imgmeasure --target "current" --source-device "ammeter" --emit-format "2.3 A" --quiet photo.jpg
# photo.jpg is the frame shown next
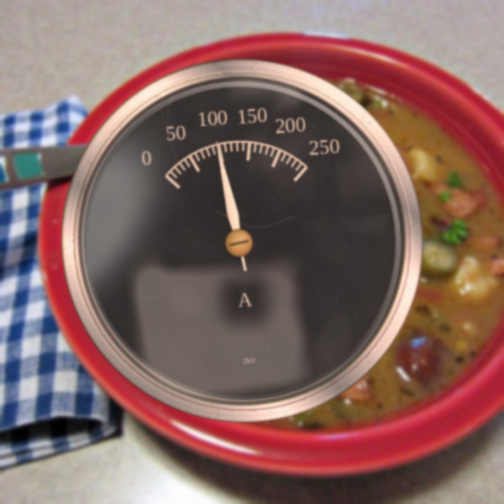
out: 100 A
